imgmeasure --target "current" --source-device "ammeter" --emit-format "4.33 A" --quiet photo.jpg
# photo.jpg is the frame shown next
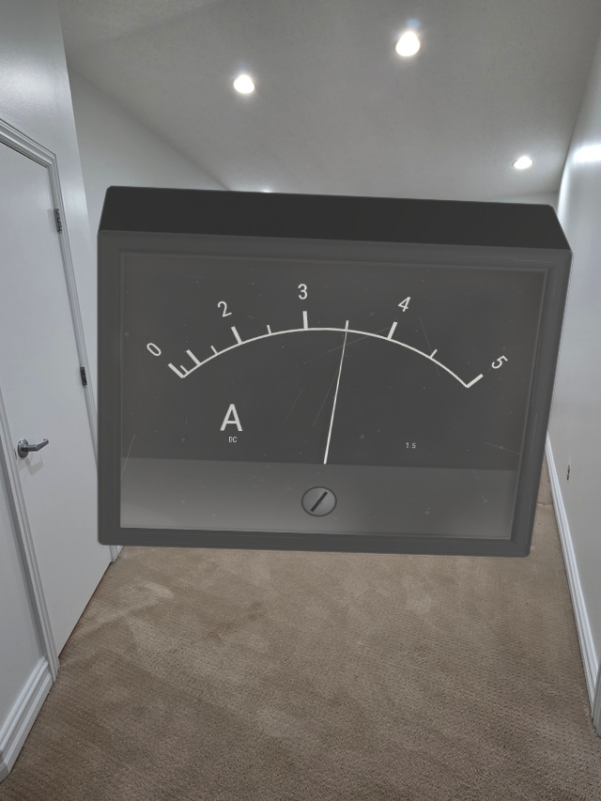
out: 3.5 A
